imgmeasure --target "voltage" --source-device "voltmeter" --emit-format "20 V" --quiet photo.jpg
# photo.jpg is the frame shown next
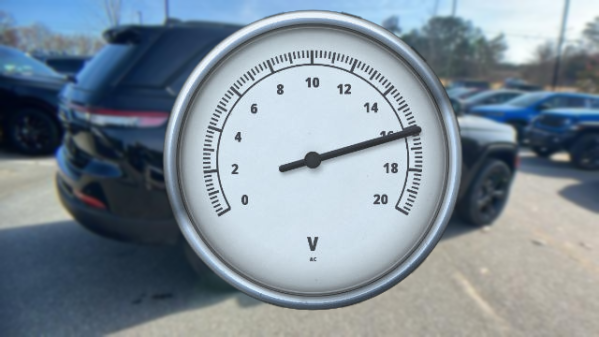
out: 16.2 V
